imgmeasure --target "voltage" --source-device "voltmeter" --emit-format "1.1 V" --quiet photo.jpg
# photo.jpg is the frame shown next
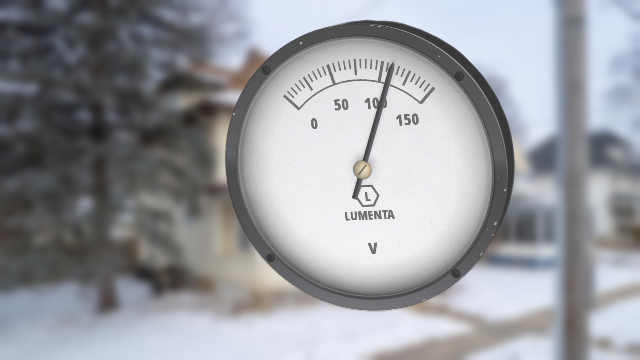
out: 110 V
